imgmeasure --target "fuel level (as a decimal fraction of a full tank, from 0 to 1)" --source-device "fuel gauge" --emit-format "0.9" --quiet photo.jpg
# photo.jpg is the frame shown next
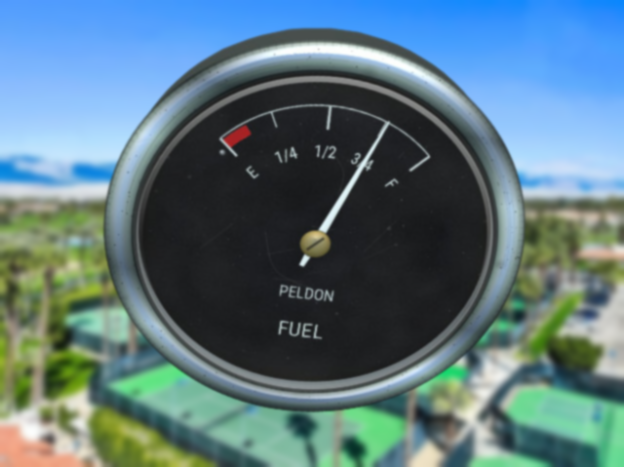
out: 0.75
